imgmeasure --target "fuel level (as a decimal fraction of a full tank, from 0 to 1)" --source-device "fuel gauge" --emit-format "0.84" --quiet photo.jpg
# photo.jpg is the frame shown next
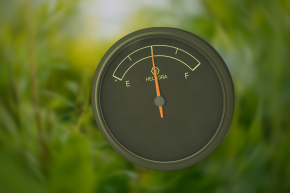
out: 0.5
